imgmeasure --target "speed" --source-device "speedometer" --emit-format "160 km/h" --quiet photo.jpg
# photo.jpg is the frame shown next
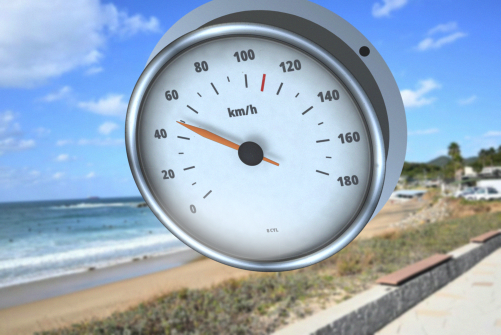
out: 50 km/h
